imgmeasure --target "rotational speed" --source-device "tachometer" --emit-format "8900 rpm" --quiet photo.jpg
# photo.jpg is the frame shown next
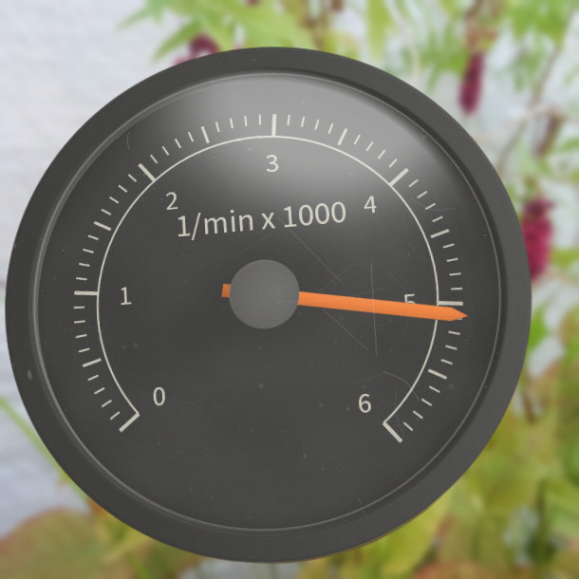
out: 5100 rpm
